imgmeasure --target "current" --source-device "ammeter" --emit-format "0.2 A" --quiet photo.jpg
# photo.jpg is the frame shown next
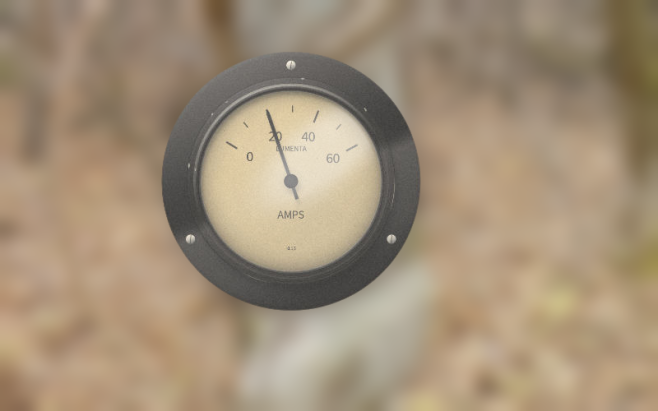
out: 20 A
